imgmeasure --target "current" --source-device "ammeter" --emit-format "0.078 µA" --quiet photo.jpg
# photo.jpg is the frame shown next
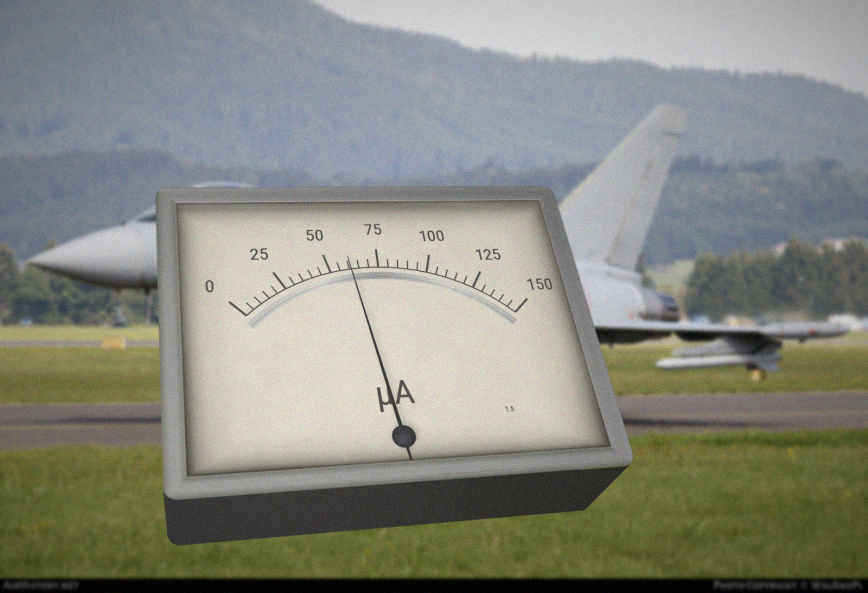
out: 60 µA
